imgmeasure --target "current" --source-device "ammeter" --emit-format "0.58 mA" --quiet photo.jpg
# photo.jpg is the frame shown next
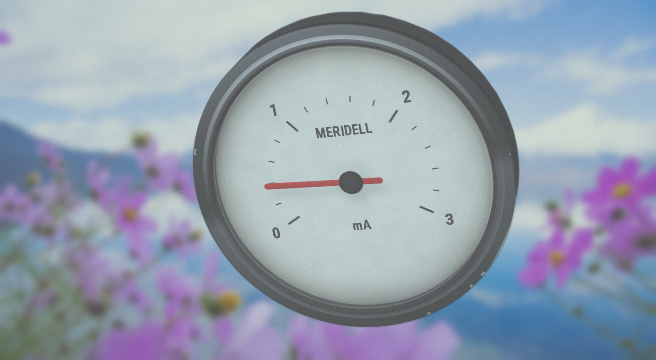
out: 0.4 mA
